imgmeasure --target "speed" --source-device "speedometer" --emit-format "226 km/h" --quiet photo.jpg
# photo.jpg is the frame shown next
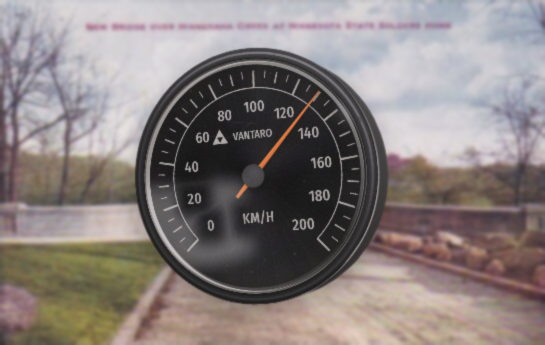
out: 130 km/h
